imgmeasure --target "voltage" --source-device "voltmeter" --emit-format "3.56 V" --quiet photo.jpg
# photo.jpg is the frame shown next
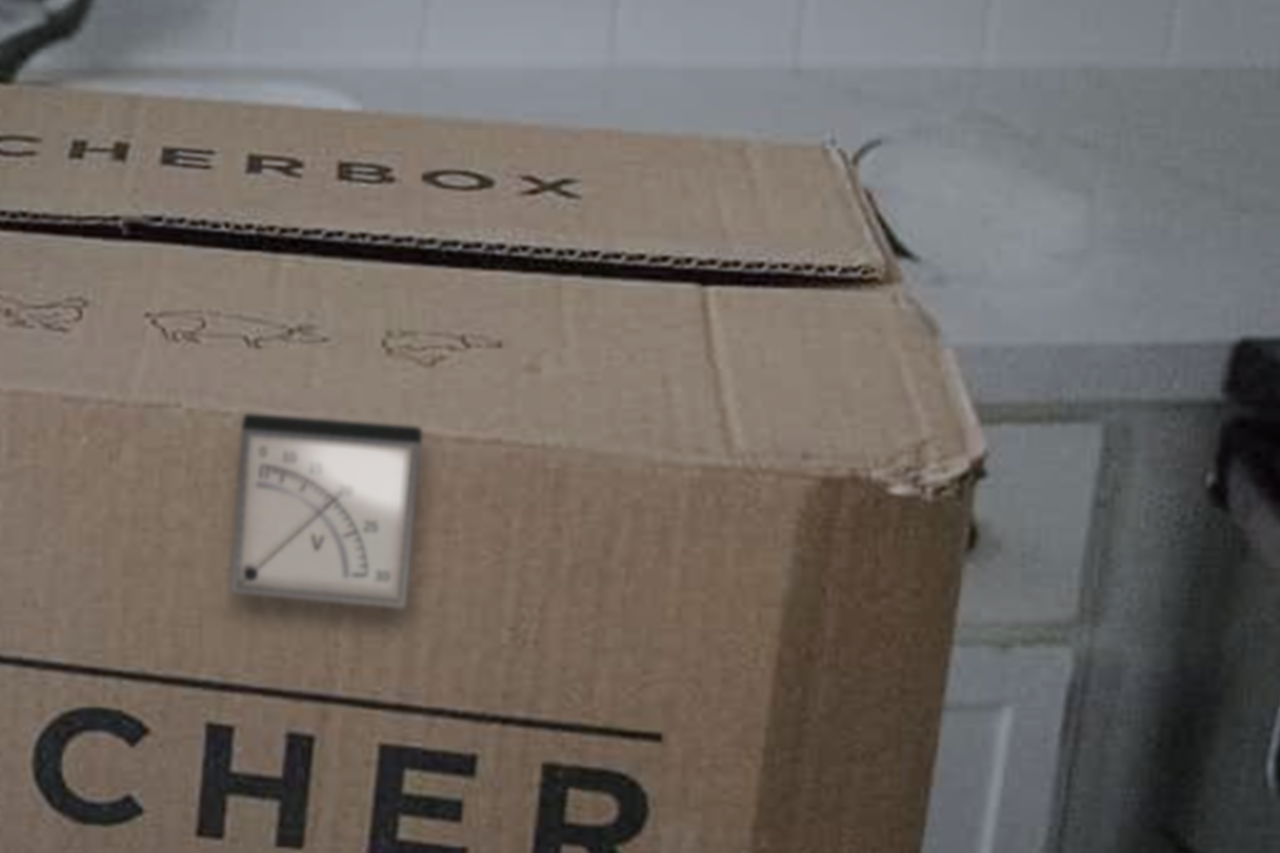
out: 20 V
